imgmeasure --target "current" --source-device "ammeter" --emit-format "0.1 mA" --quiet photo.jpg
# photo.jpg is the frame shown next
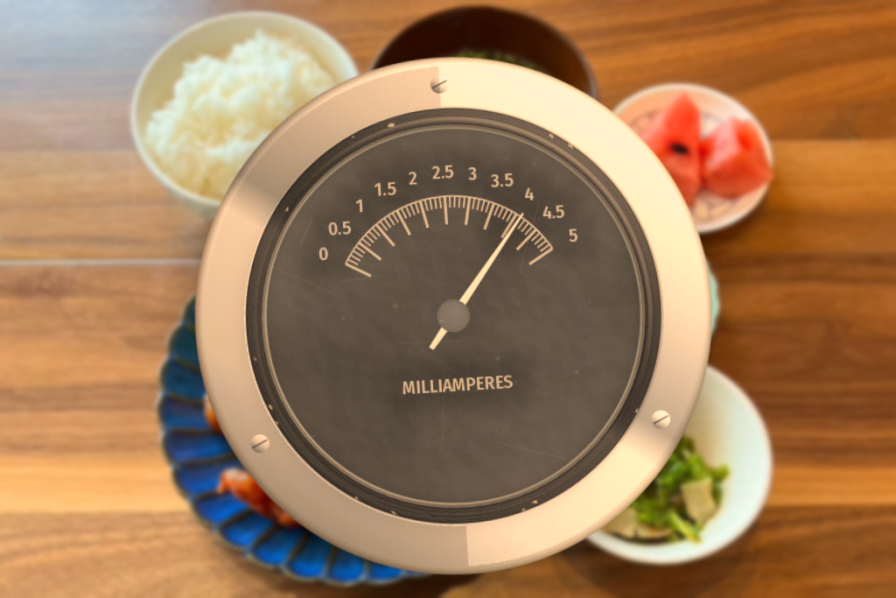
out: 4.1 mA
